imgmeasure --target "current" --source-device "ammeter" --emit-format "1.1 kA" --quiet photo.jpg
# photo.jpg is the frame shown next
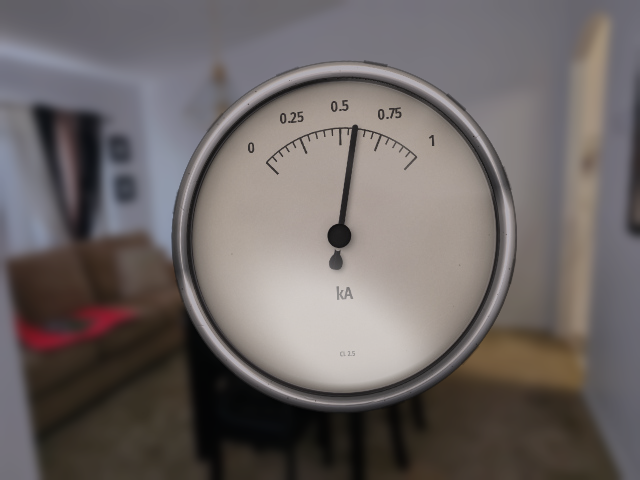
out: 0.6 kA
